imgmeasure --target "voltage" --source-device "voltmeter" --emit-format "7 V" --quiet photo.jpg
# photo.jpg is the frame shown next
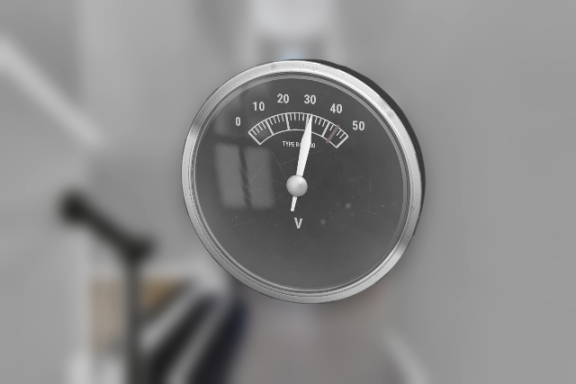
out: 32 V
